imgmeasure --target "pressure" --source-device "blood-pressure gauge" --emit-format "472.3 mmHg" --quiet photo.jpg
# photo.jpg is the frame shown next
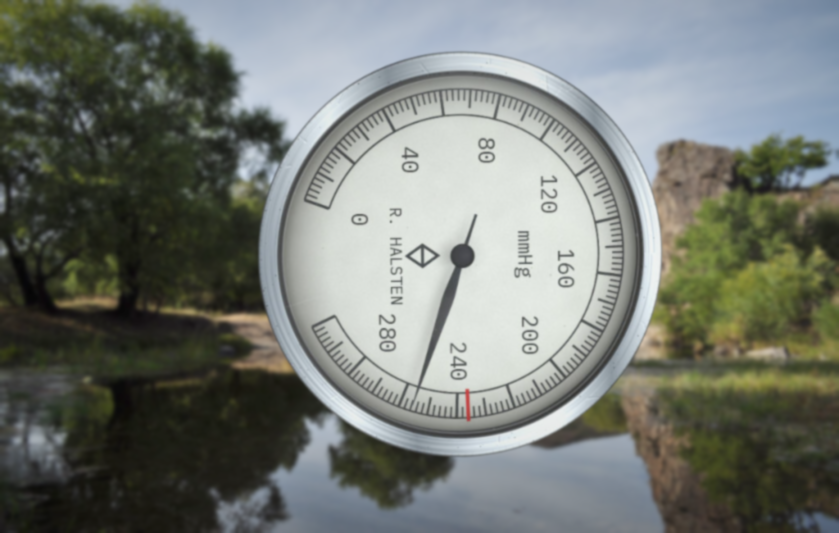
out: 256 mmHg
